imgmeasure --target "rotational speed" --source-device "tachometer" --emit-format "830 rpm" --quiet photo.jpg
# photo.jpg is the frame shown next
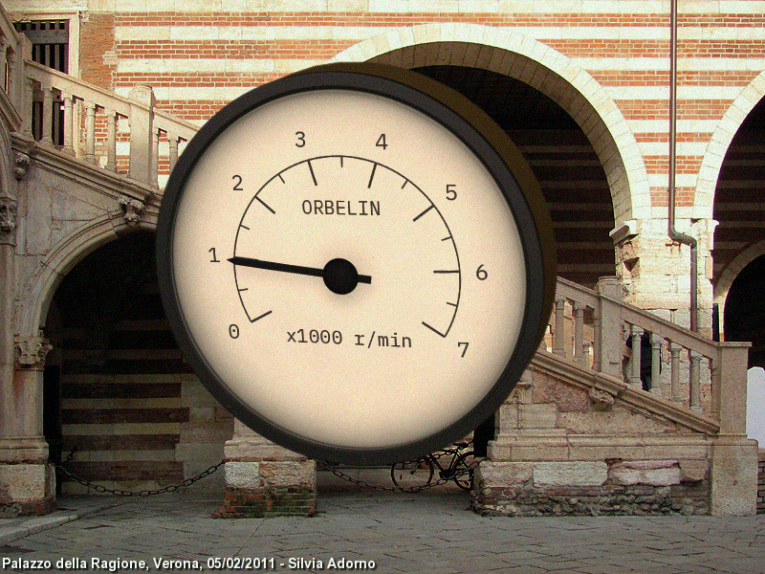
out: 1000 rpm
